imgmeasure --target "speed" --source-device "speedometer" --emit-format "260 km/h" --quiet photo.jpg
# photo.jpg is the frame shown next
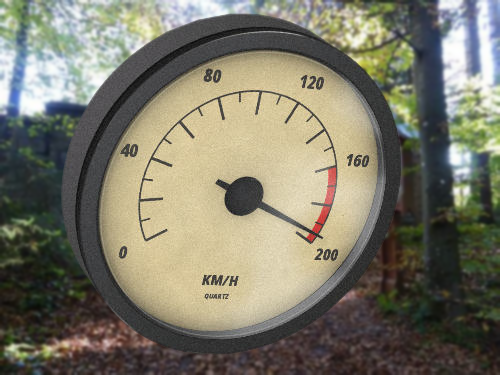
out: 195 km/h
